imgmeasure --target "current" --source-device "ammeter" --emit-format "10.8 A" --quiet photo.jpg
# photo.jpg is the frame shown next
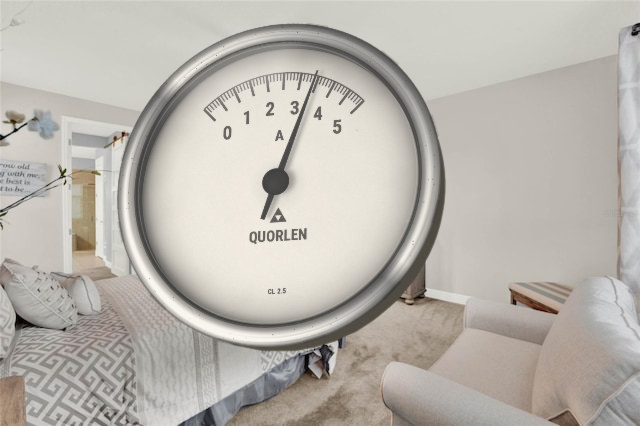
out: 3.5 A
